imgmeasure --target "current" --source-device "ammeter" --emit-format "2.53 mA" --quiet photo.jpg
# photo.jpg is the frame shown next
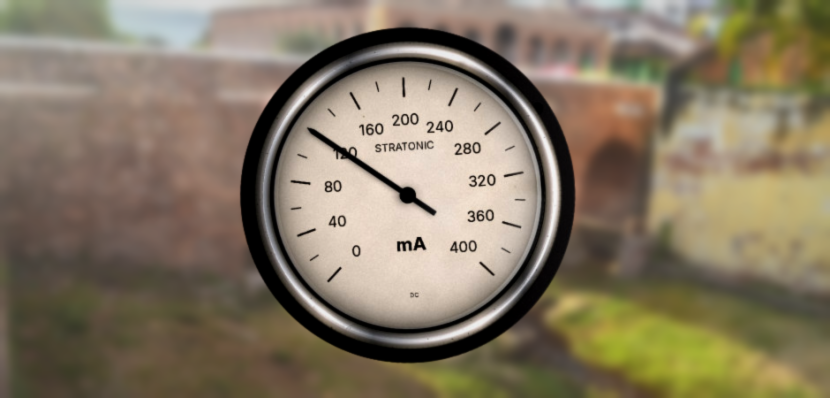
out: 120 mA
